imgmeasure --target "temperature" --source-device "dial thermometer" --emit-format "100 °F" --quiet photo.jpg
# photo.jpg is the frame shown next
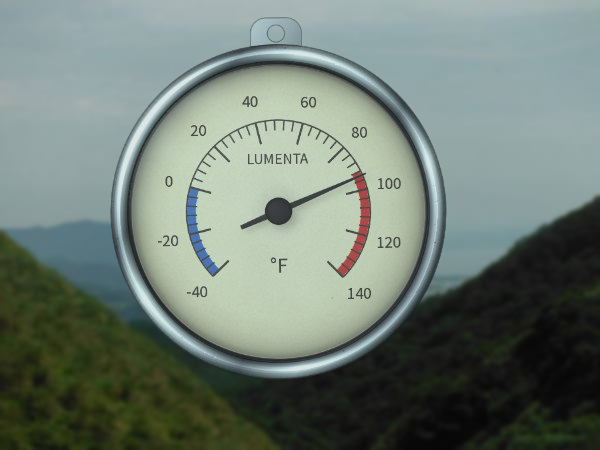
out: 94 °F
